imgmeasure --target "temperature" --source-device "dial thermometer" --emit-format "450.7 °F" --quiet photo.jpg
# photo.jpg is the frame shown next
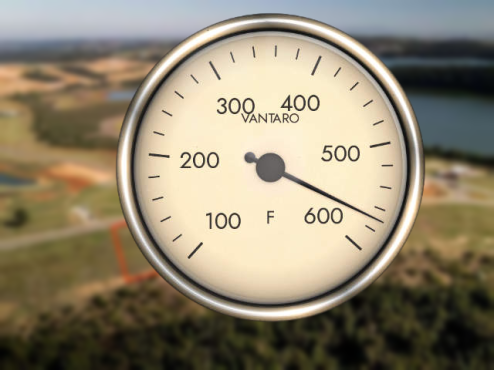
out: 570 °F
